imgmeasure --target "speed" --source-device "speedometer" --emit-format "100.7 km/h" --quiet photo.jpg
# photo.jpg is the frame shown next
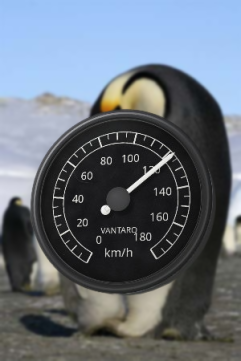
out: 122.5 km/h
